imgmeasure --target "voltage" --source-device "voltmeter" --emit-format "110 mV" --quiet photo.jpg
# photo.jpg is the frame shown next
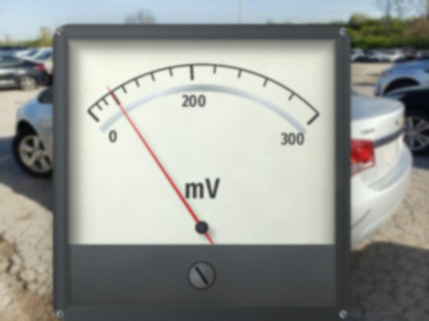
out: 100 mV
